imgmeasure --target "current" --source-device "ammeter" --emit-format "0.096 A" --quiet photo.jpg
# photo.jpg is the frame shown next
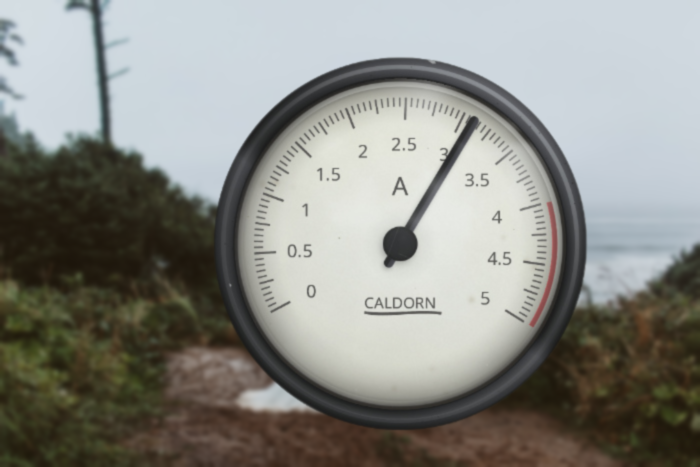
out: 3.1 A
